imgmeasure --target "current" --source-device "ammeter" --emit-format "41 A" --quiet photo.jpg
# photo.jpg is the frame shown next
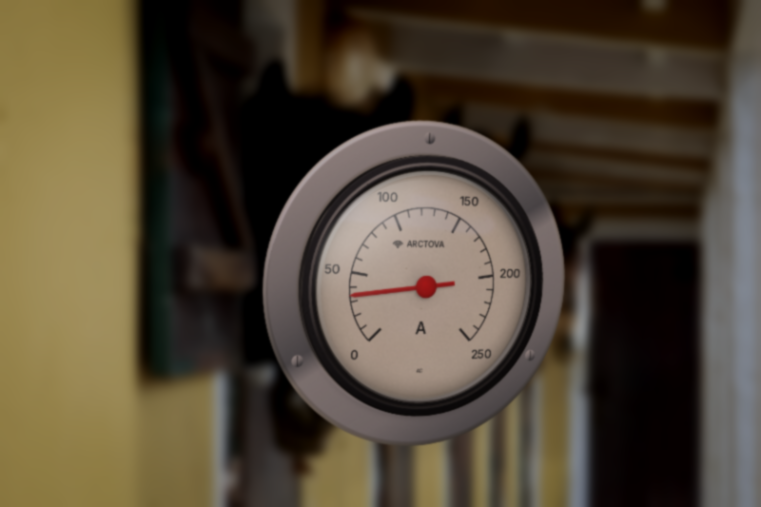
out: 35 A
